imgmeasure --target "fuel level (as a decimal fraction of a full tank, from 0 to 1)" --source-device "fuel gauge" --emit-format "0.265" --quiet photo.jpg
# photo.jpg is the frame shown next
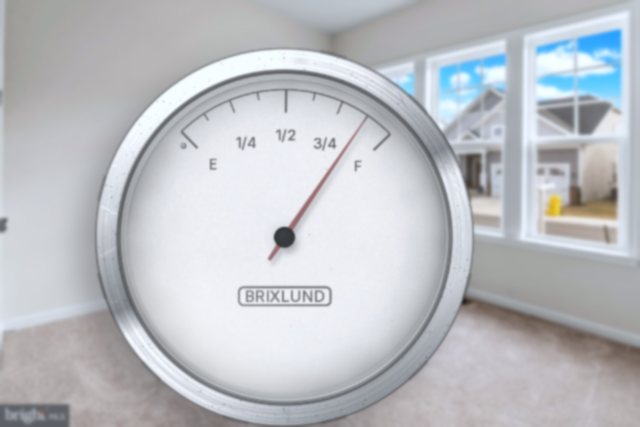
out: 0.875
